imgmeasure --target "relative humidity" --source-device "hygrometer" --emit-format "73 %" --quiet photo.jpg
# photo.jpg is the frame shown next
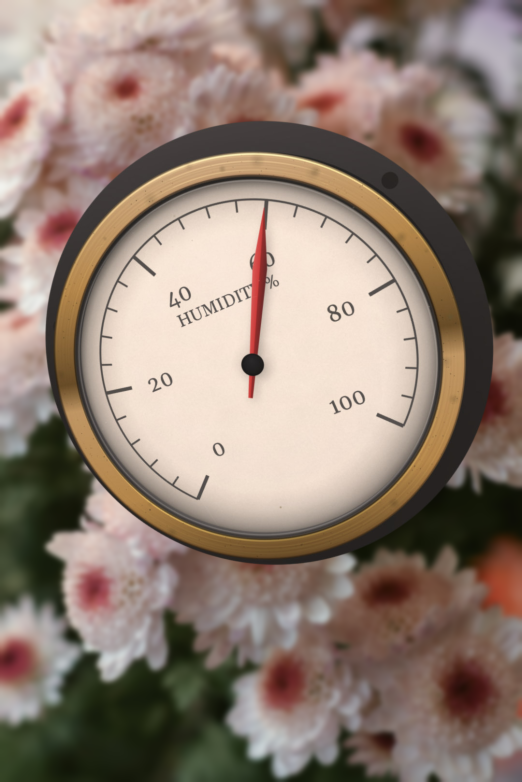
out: 60 %
